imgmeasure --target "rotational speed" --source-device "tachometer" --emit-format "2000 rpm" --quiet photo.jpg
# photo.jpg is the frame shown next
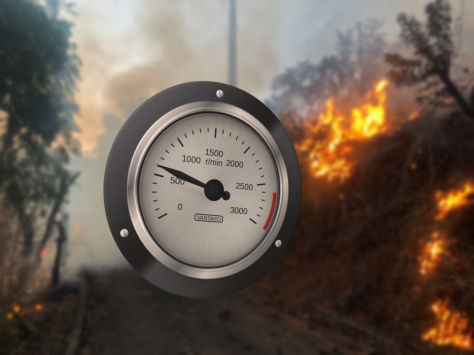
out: 600 rpm
